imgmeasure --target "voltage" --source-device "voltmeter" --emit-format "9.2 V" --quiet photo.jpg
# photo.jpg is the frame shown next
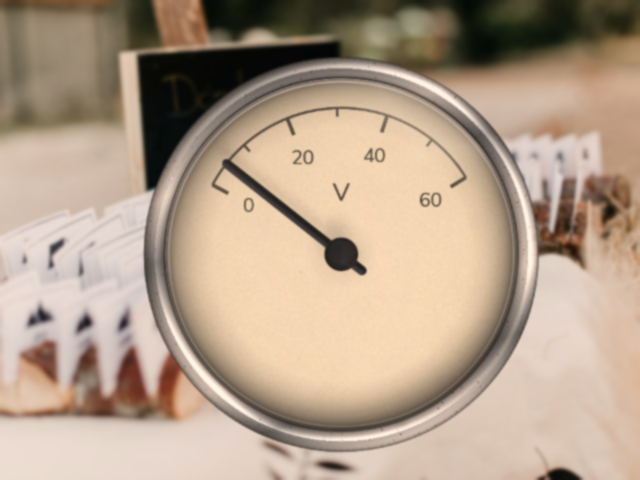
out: 5 V
